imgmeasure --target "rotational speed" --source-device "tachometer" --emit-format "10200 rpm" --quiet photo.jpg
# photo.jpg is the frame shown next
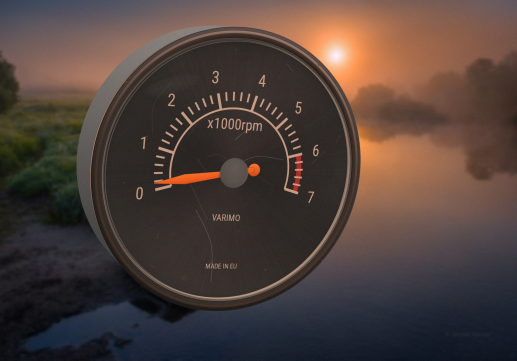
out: 200 rpm
